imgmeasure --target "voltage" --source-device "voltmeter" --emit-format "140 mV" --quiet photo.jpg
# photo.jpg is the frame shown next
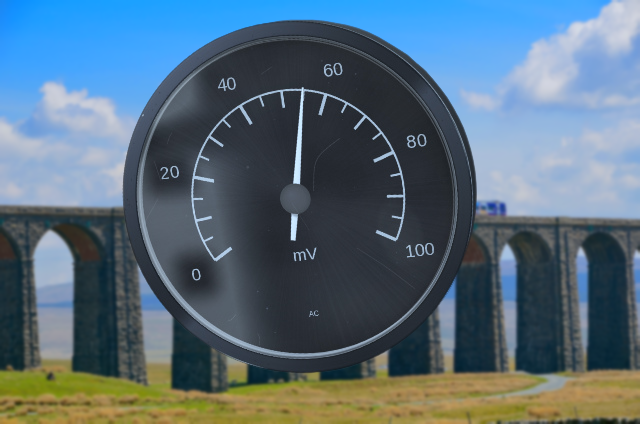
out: 55 mV
